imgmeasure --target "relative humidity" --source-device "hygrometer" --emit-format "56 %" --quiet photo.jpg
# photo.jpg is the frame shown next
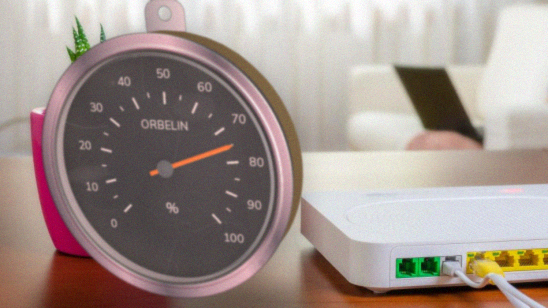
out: 75 %
